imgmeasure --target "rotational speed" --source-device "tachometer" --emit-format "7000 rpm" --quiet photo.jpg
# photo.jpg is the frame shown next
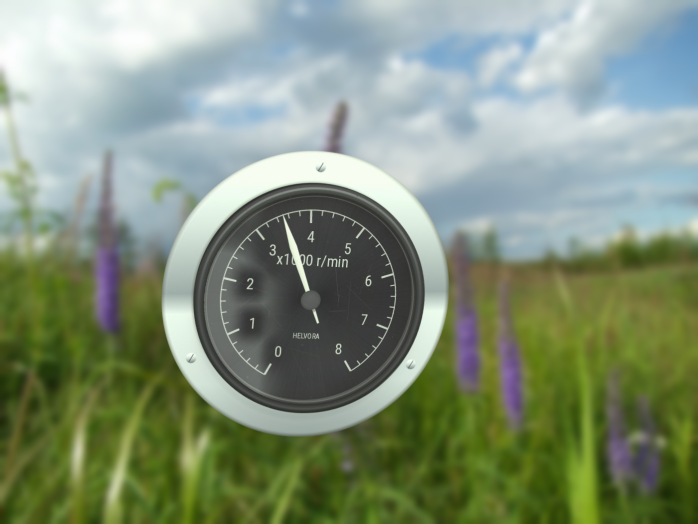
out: 3500 rpm
